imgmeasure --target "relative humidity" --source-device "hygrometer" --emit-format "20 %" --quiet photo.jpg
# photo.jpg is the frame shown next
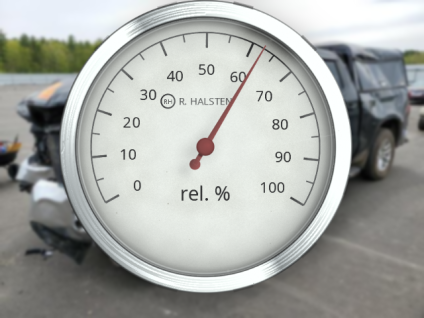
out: 62.5 %
